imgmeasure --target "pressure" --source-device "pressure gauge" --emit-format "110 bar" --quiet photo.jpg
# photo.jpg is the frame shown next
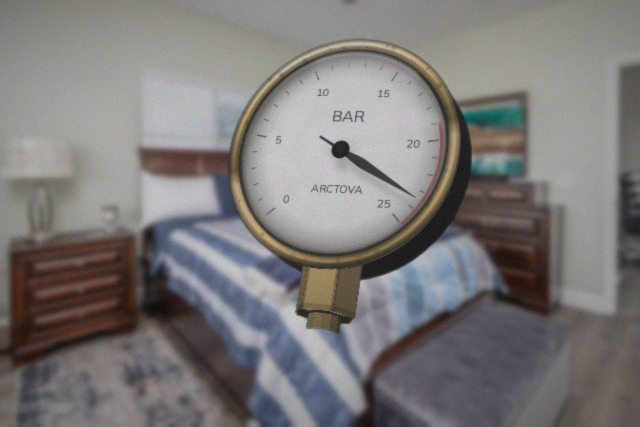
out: 23.5 bar
